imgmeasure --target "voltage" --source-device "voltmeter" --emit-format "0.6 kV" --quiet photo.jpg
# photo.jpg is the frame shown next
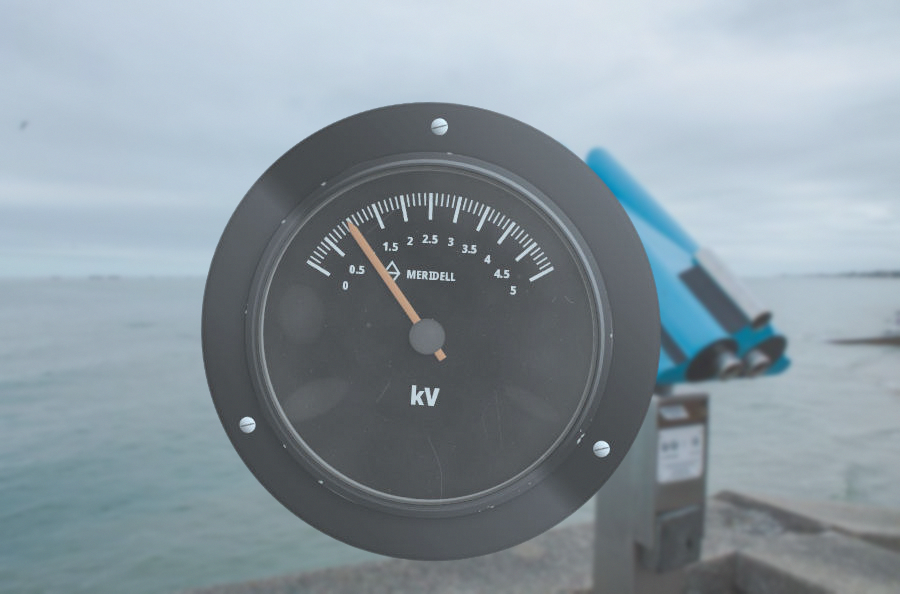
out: 1 kV
